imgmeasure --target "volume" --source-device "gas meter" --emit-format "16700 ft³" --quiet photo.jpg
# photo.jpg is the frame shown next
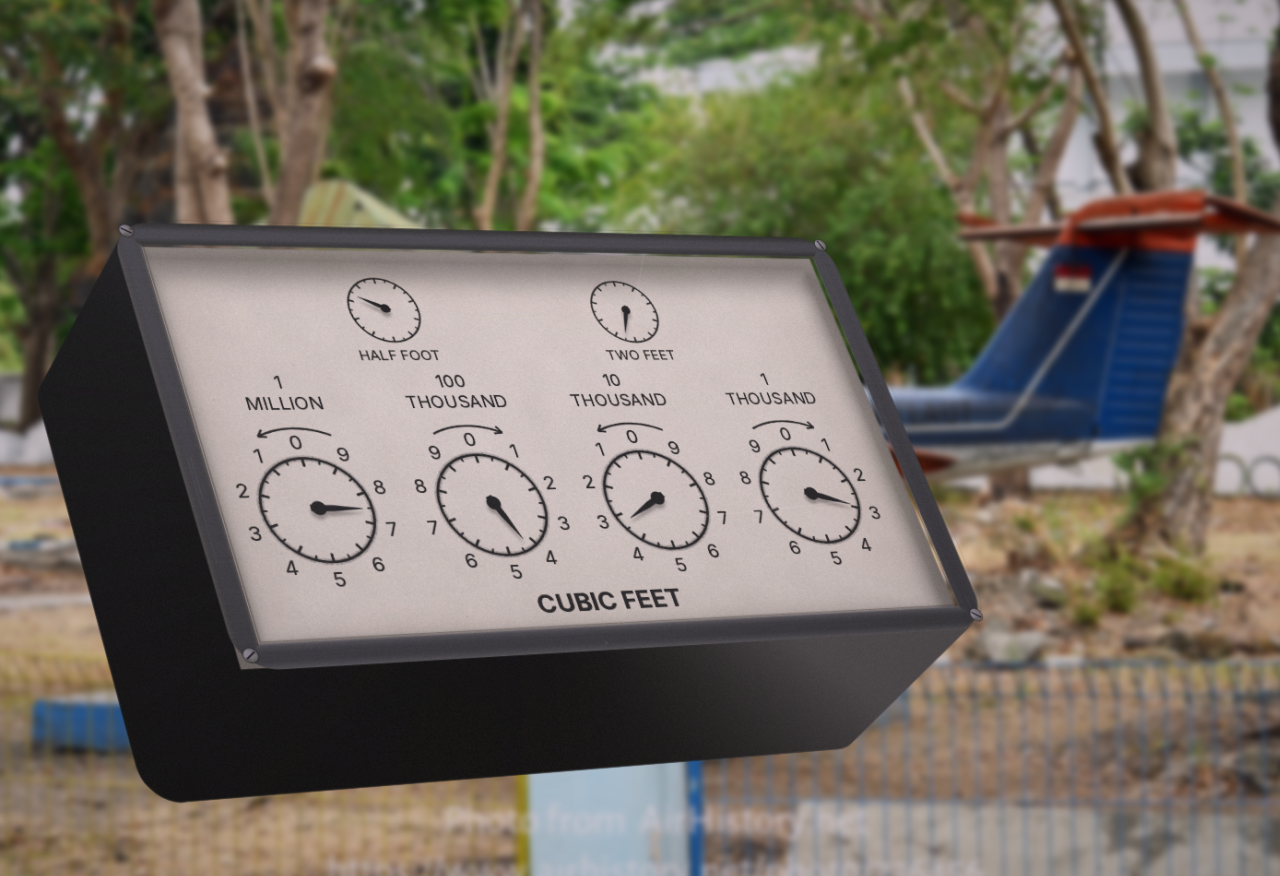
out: 743300 ft³
